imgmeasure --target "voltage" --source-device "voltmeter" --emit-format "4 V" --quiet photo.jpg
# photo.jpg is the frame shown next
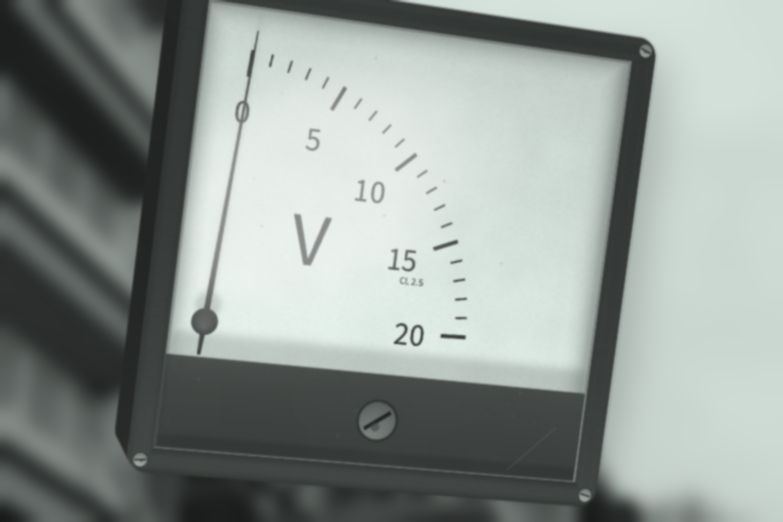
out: 0 V
